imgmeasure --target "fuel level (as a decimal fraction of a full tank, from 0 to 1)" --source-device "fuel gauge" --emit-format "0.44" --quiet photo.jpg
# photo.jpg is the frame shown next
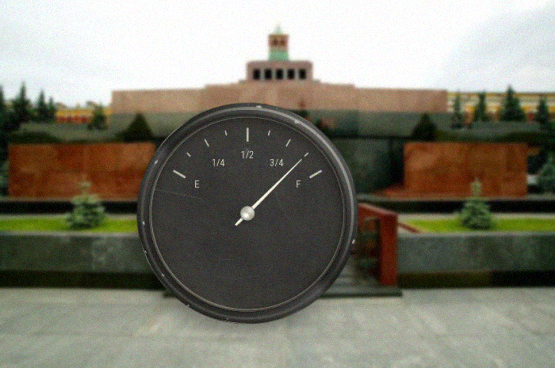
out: 0.875
